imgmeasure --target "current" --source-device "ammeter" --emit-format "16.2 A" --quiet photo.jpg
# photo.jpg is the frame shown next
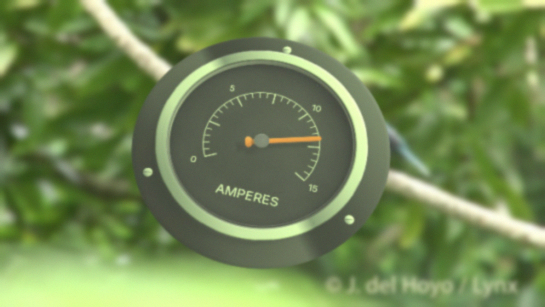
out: 12 A
